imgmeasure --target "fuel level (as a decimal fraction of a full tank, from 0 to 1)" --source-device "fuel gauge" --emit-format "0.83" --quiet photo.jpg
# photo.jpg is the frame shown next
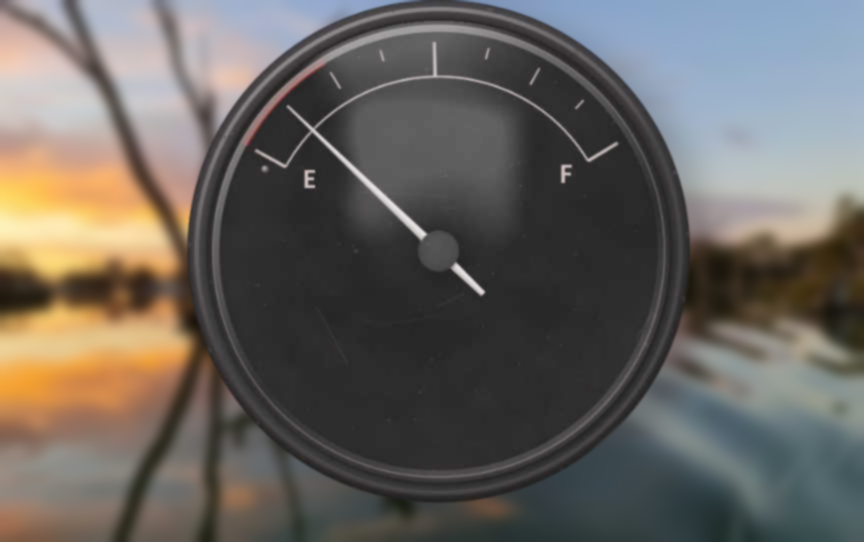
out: 0.125
